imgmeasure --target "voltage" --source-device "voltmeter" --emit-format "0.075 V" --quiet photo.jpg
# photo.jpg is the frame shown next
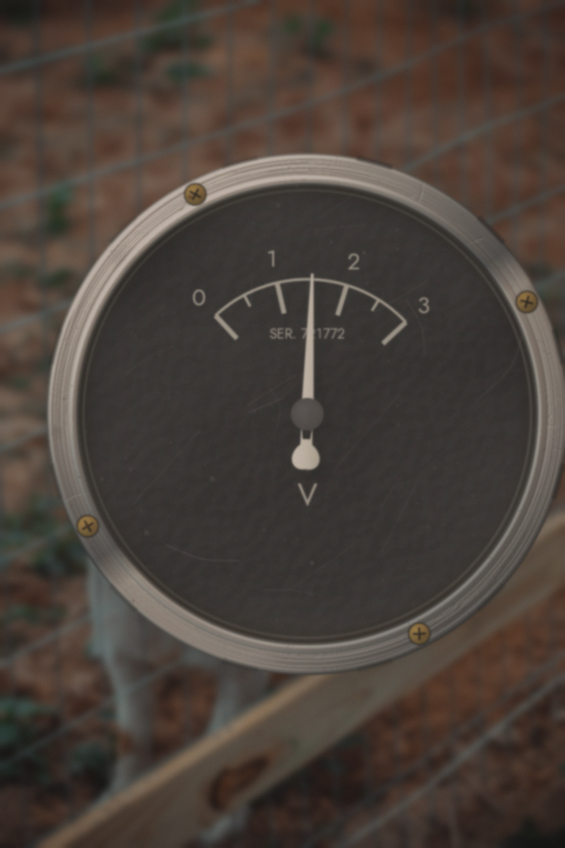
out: 1.5 V
